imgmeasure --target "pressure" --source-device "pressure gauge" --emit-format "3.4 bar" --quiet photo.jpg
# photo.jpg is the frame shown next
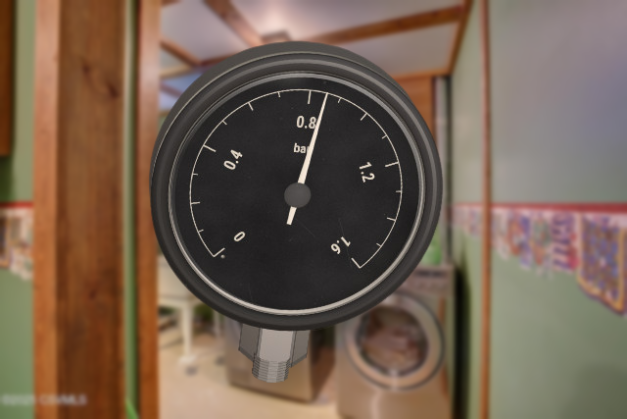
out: 0.85 bar
